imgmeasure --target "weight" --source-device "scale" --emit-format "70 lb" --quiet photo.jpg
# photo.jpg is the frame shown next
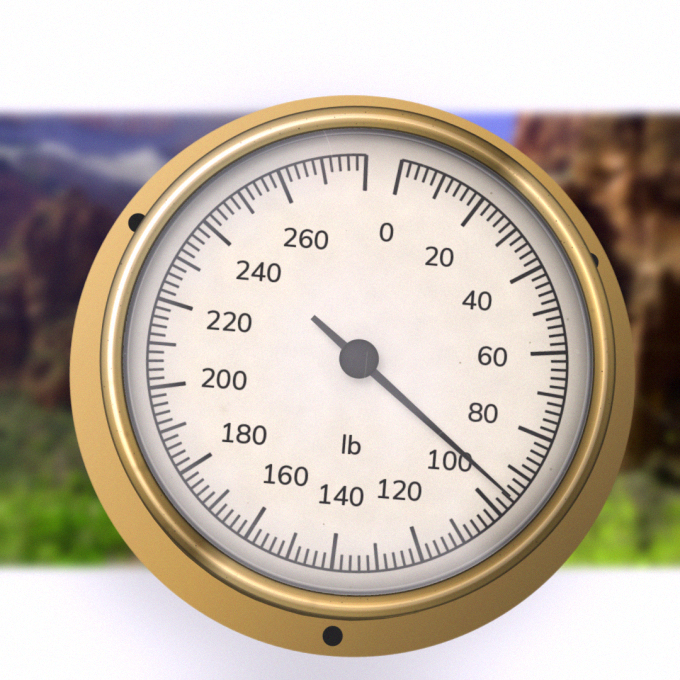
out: 96 lb
